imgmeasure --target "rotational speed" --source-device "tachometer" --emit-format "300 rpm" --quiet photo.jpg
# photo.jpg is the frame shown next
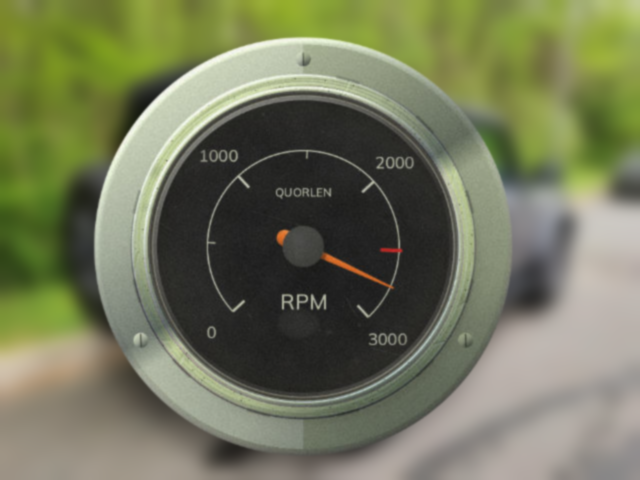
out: 2750 rpm
